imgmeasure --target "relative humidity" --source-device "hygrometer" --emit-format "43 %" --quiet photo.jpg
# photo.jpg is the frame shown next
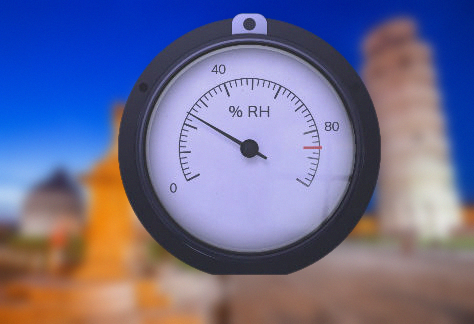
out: 24 %
